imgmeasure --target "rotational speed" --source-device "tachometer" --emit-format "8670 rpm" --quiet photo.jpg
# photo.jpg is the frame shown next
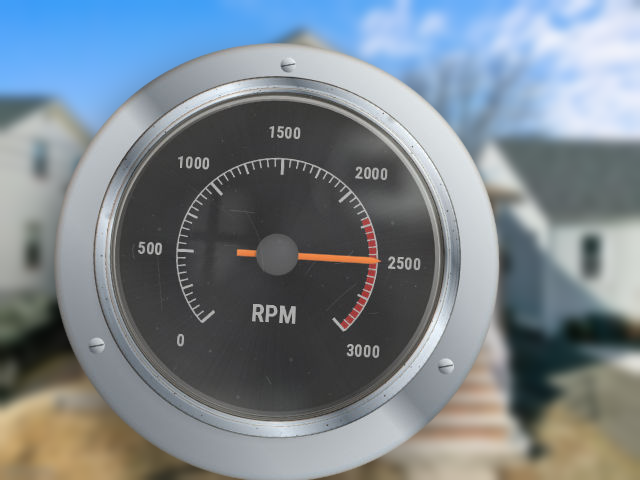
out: 2500 rpm
